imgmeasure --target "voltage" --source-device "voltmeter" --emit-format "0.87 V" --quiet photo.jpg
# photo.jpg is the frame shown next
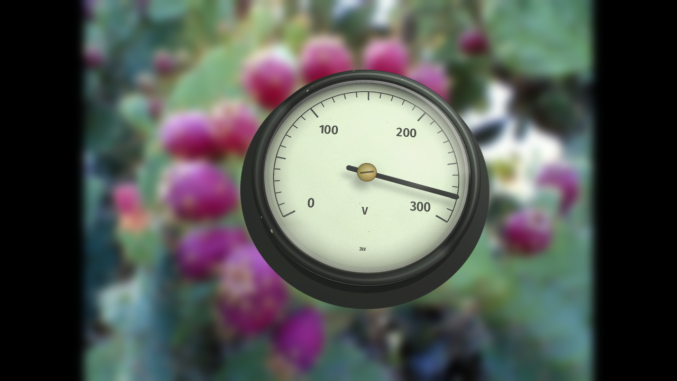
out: 280 V
